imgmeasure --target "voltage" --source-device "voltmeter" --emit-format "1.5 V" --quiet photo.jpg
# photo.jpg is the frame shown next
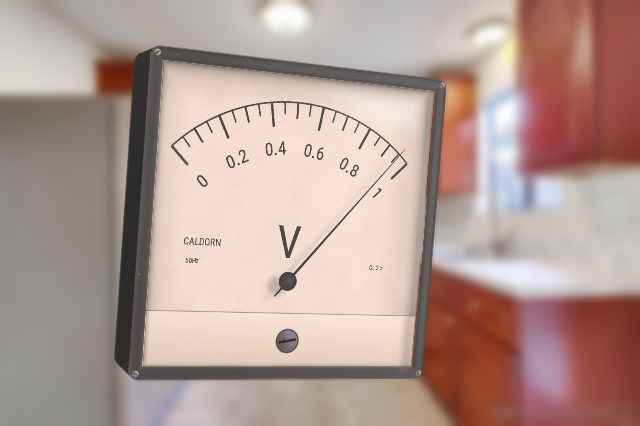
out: 0.95 V
